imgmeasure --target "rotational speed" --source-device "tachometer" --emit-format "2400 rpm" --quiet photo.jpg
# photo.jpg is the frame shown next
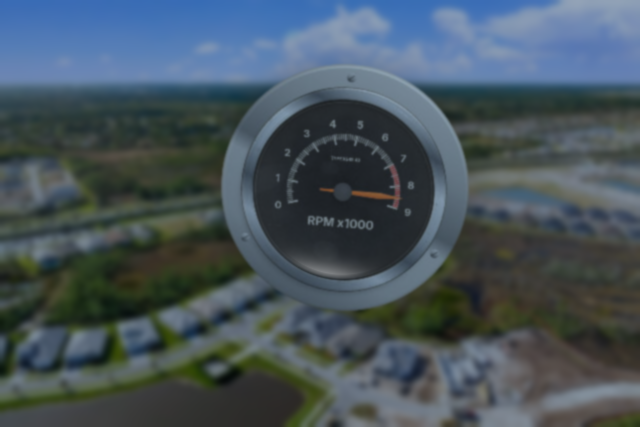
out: 8500 rpm
